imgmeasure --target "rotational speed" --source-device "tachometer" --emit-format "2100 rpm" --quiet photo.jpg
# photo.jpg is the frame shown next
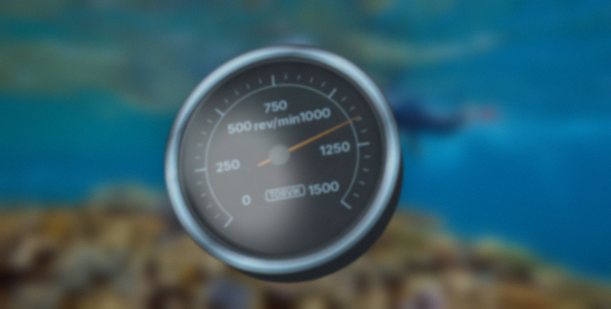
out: 1150 rpm
